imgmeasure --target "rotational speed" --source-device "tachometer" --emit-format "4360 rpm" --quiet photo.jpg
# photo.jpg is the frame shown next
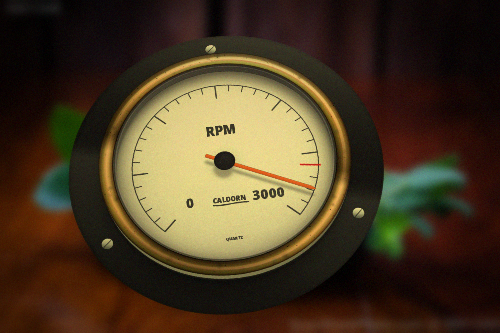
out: 2800 rpm
